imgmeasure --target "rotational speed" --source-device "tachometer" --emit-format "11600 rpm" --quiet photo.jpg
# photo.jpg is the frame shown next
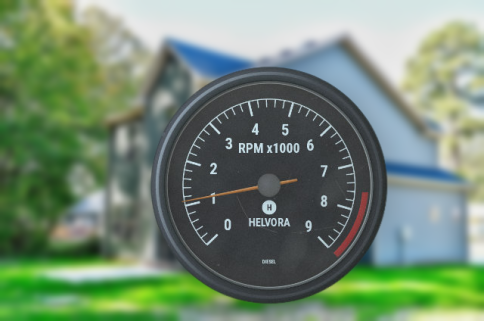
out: 1100 rpm
